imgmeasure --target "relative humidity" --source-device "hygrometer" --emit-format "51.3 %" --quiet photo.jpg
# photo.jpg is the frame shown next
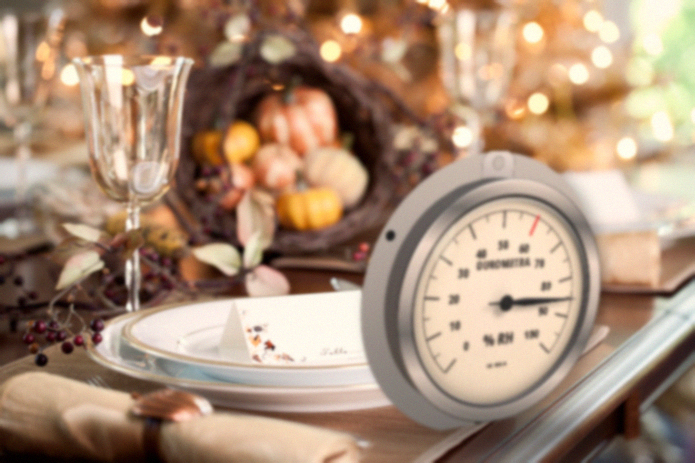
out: 85 %
